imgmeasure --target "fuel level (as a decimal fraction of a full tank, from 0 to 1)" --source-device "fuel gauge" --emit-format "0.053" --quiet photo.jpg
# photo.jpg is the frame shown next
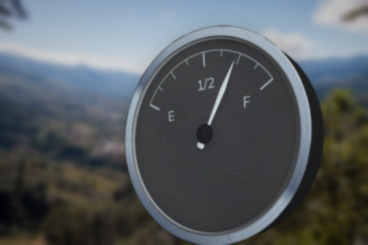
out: 0.75
